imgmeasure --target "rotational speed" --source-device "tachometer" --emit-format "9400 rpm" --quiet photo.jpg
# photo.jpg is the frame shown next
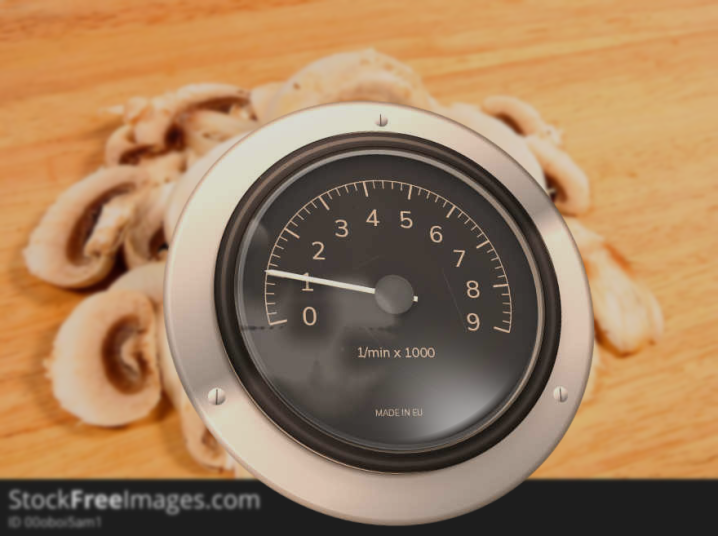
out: 1000 rpm
